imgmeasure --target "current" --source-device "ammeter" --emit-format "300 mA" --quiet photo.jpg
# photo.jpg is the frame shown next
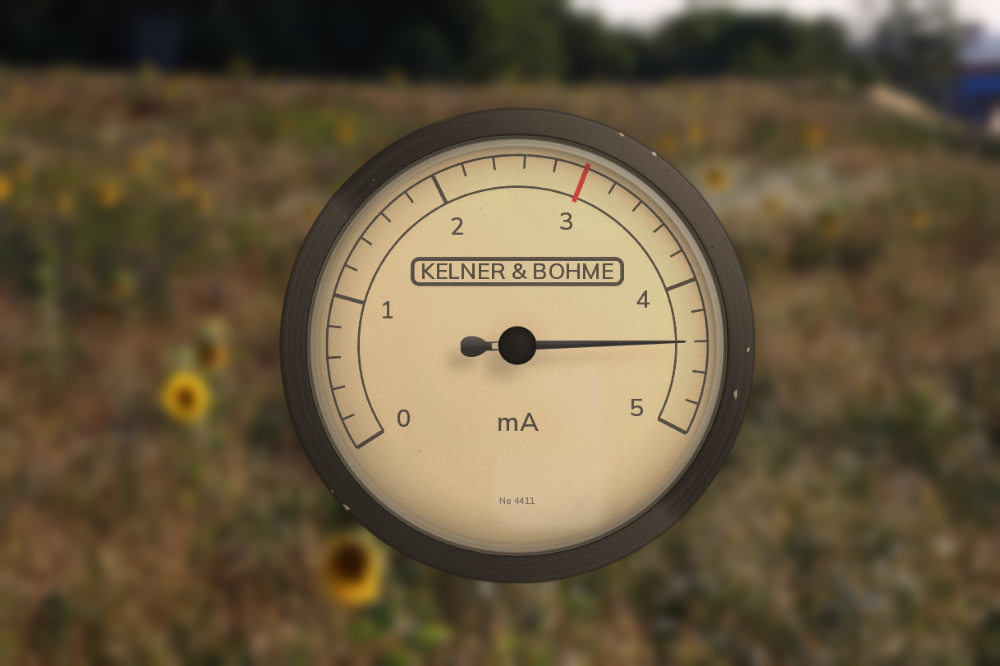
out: 4.4 mA
